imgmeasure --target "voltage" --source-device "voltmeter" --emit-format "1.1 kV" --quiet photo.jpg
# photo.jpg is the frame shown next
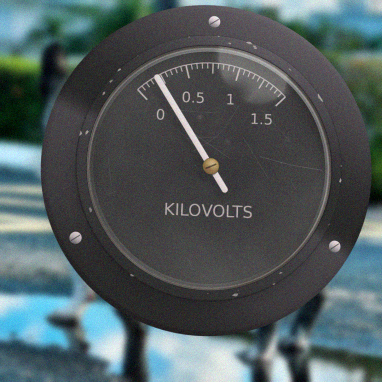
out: 0.2 kV
